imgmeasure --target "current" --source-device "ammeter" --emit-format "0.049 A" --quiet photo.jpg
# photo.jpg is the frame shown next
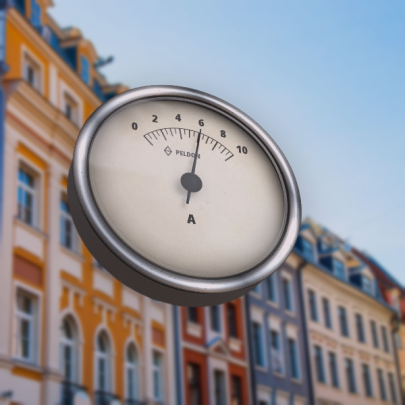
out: 6 A
